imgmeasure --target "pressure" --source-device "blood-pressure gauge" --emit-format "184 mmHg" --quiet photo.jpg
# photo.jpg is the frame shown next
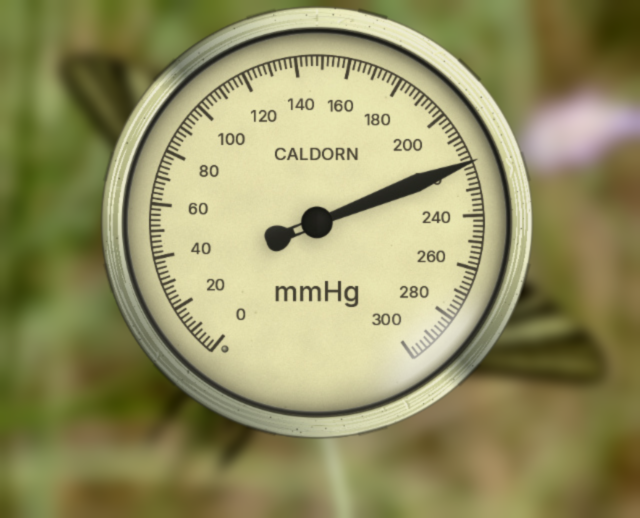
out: 220 mmHg
